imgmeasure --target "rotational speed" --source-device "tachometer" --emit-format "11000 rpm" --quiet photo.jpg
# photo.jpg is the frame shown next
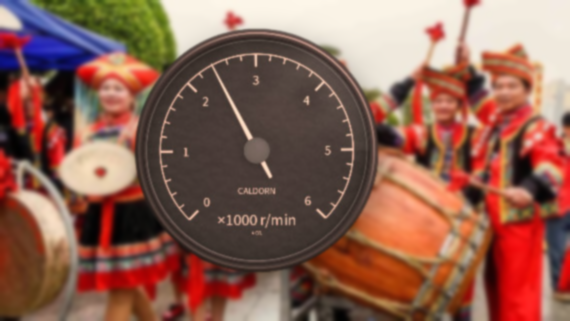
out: 2400 rpm
